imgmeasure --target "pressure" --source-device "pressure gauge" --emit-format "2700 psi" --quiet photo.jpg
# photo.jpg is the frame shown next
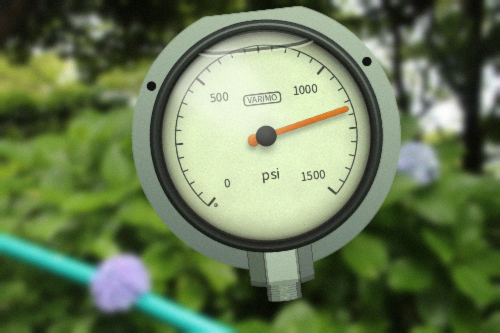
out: 1175 psi
